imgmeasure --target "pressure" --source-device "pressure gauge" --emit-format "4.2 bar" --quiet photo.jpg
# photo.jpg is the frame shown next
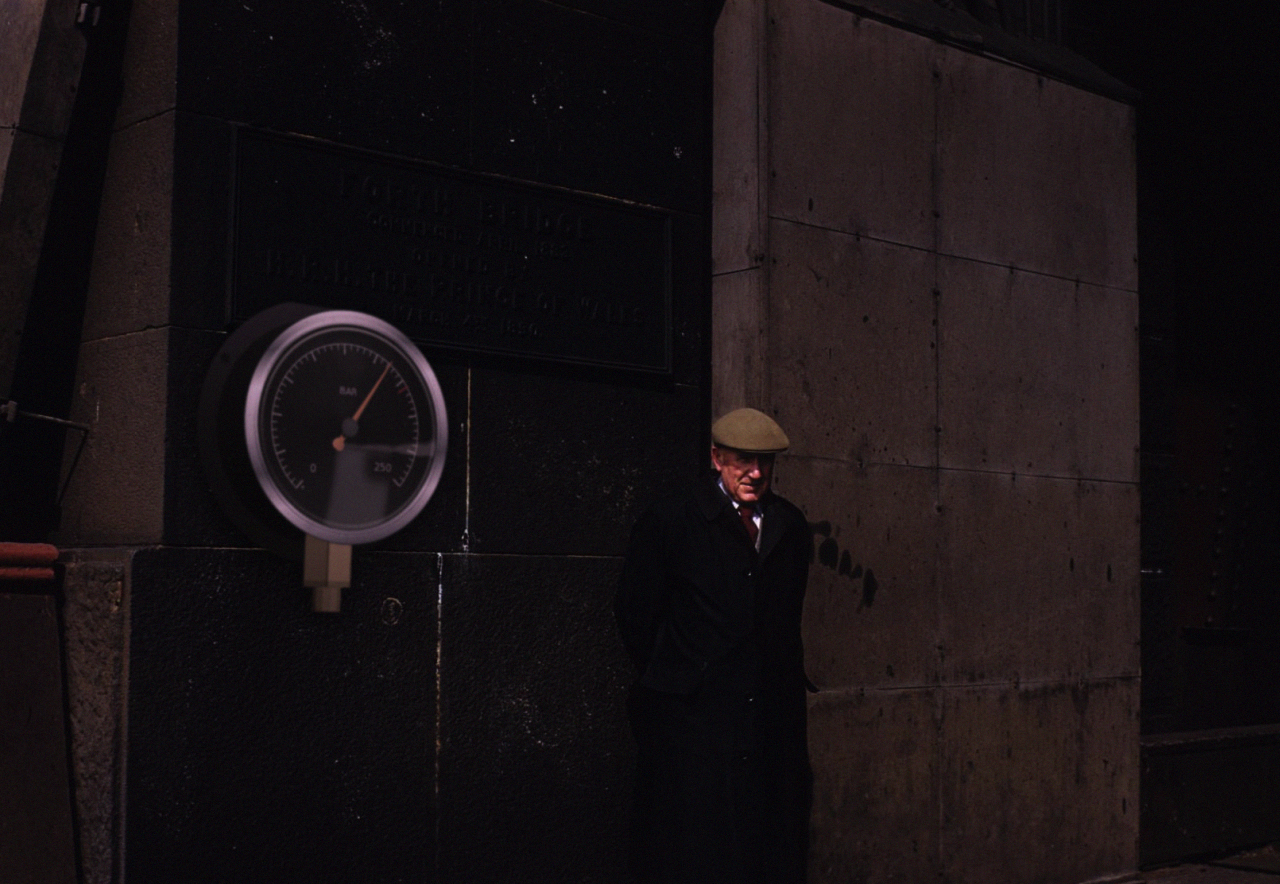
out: 160 bar
